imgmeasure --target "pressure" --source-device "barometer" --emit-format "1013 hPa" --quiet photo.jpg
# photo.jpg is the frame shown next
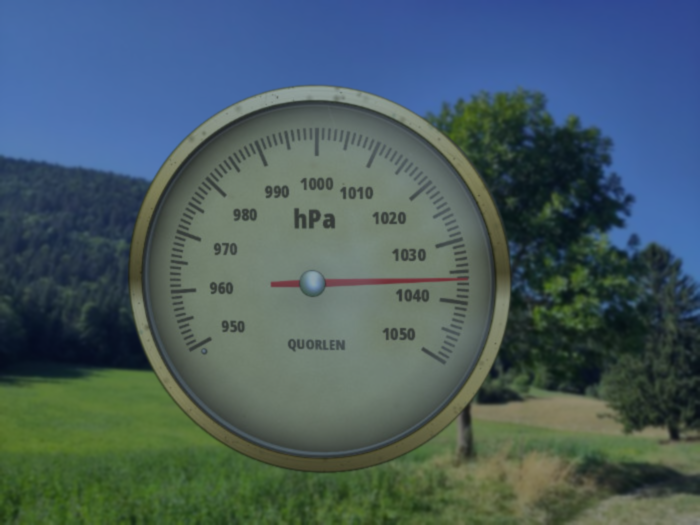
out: 1036 hPa
